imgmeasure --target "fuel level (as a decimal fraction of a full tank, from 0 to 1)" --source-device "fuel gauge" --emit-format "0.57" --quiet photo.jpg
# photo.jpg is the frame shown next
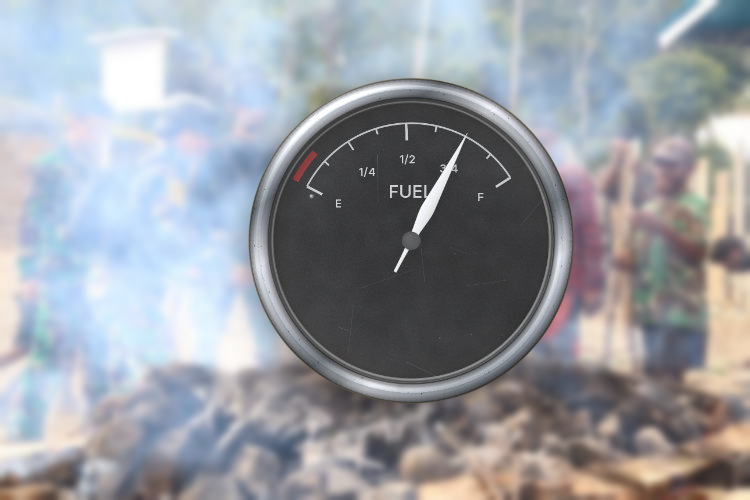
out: 0.75
